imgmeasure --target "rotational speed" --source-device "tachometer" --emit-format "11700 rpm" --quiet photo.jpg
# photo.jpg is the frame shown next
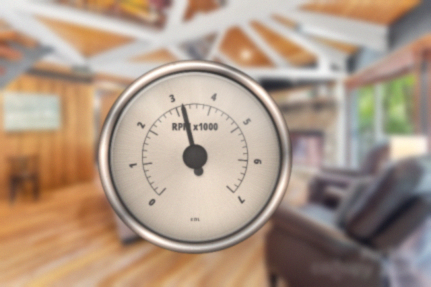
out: 3200 rpm
